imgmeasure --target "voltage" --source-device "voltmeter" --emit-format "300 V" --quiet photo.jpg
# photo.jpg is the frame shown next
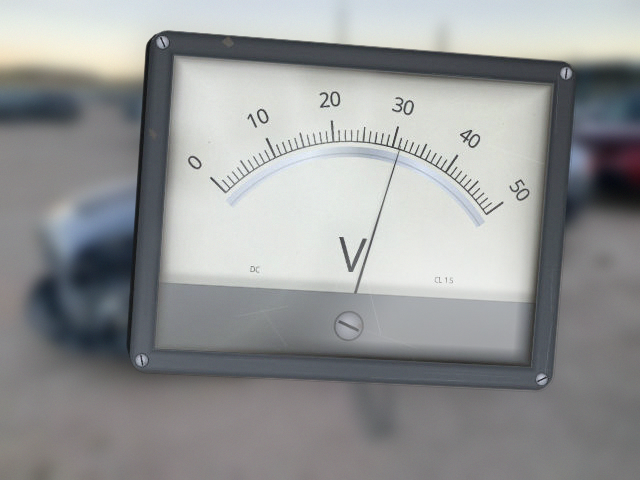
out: 31 V
